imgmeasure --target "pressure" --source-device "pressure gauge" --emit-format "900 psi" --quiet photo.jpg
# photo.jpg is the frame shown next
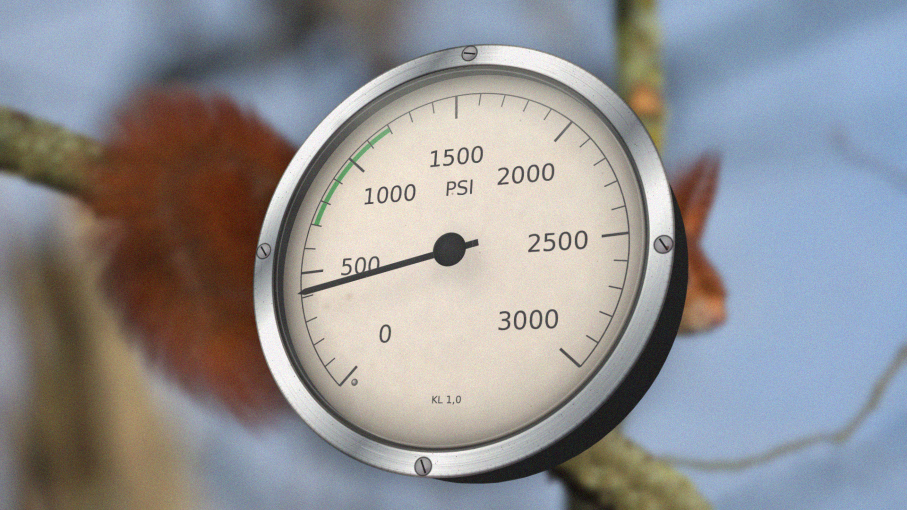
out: 400 psi
